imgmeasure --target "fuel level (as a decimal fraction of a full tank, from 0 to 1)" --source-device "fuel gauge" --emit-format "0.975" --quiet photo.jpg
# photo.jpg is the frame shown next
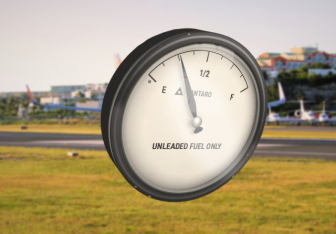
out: 0.25
